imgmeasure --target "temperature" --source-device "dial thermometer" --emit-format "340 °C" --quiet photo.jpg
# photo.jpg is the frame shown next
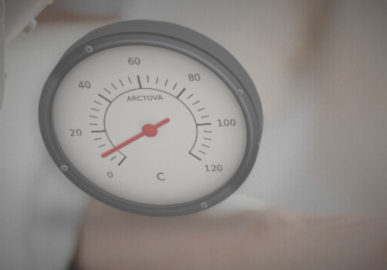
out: 8 °C
